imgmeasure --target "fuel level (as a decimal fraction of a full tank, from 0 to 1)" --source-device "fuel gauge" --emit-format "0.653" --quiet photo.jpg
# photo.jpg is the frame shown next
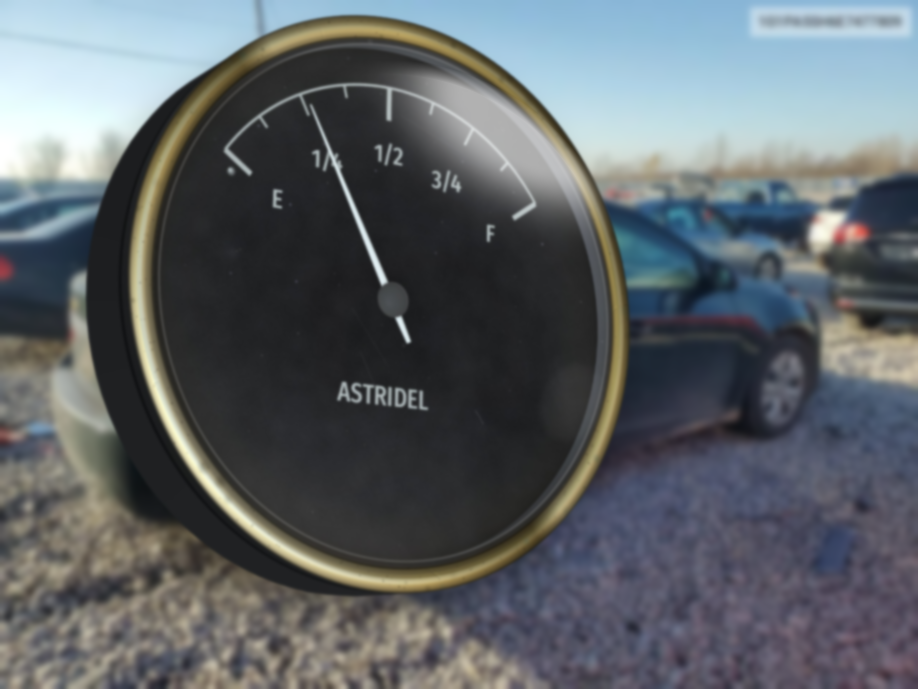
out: 0.25
